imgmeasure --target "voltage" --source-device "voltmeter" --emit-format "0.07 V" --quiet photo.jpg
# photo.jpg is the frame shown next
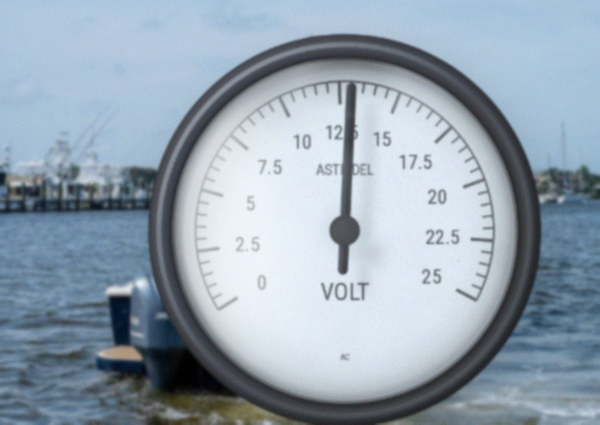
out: 13 V
